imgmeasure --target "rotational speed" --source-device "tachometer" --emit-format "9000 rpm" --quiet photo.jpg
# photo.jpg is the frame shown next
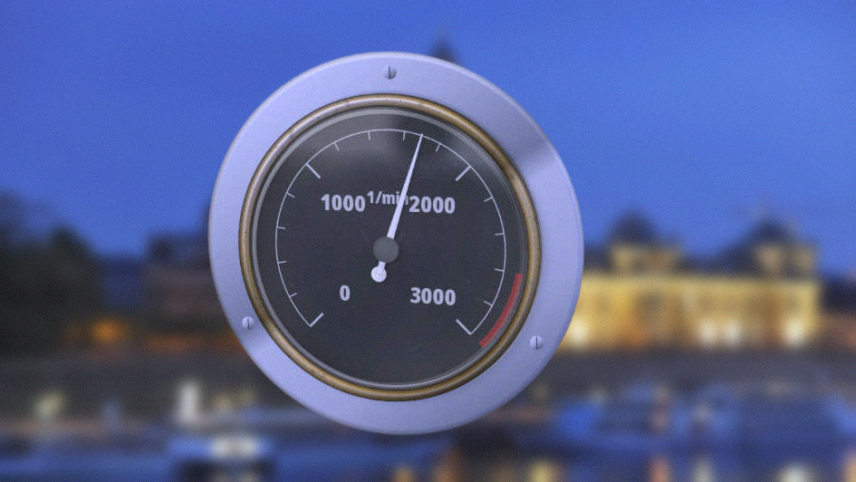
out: 1700 rpm
